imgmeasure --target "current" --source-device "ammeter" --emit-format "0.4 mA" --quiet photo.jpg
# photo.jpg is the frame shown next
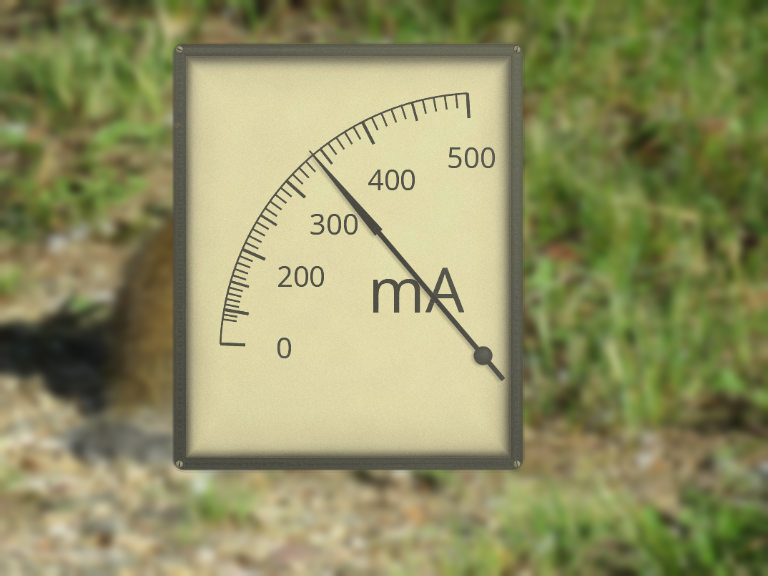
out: 340 mA
